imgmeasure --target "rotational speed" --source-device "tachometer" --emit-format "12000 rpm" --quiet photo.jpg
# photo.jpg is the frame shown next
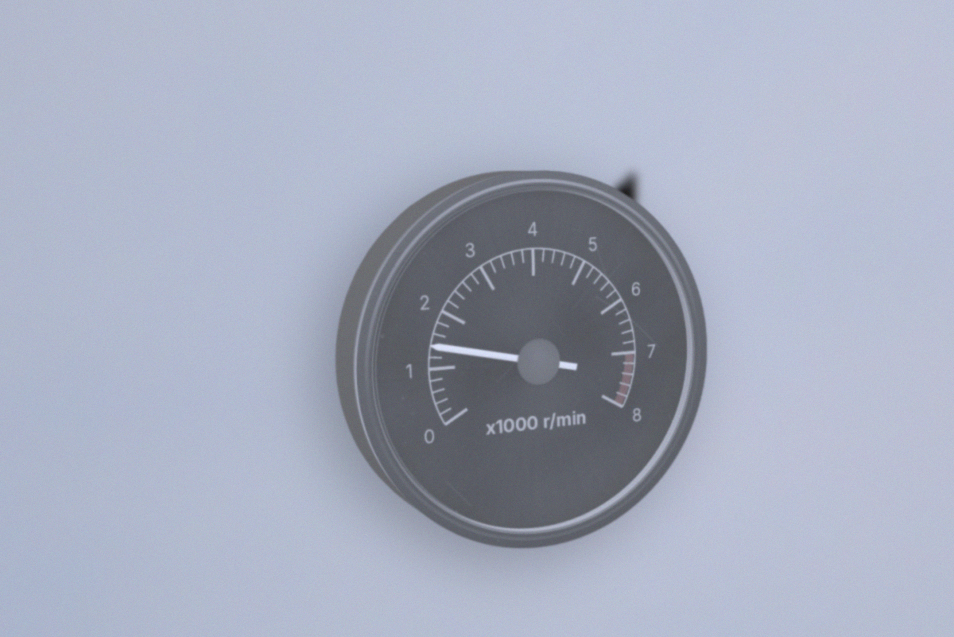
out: 1400 rpm
